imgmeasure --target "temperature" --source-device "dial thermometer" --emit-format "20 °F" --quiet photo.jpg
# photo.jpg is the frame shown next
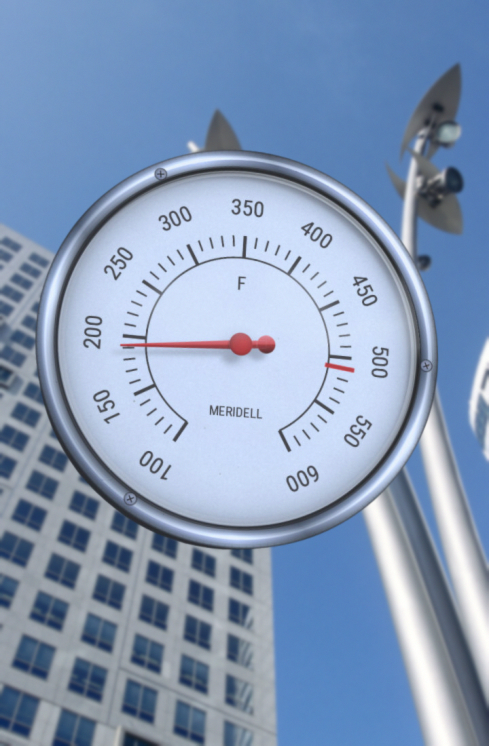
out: 190 °F
